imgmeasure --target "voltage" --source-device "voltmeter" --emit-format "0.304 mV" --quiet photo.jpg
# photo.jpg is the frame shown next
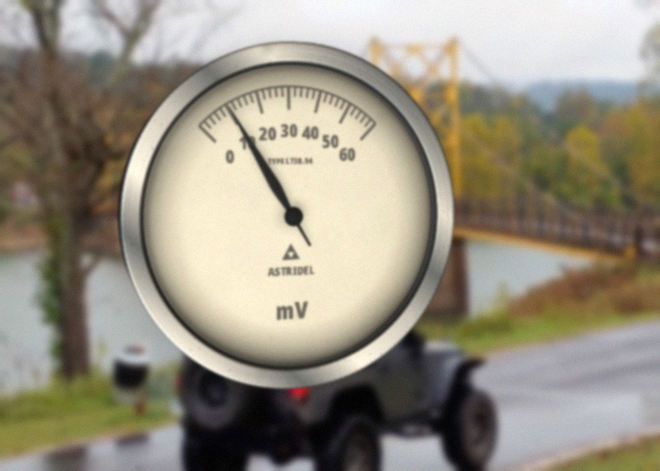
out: 10 mV
